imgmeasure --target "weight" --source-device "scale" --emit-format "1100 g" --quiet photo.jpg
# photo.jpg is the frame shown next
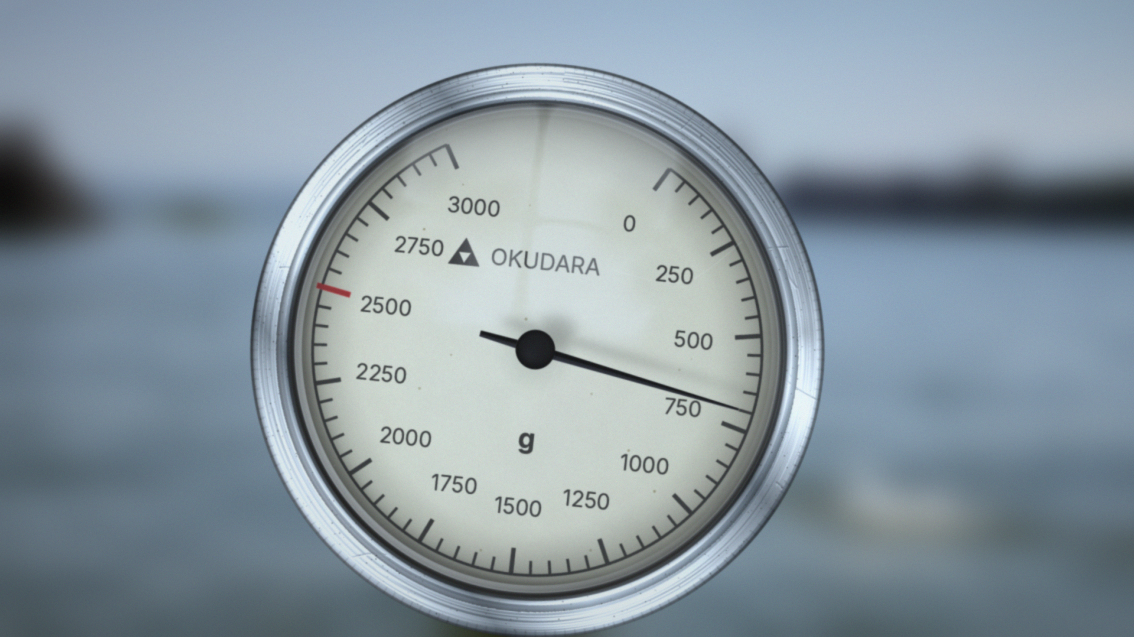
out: 700 g
